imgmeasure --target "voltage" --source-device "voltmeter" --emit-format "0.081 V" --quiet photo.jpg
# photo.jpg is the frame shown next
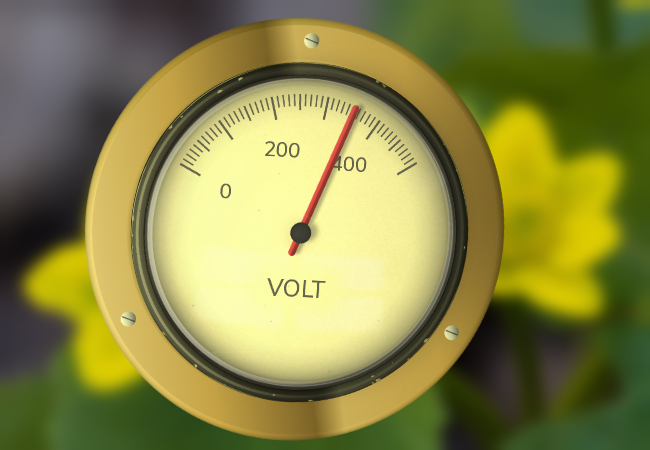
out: 350 V
